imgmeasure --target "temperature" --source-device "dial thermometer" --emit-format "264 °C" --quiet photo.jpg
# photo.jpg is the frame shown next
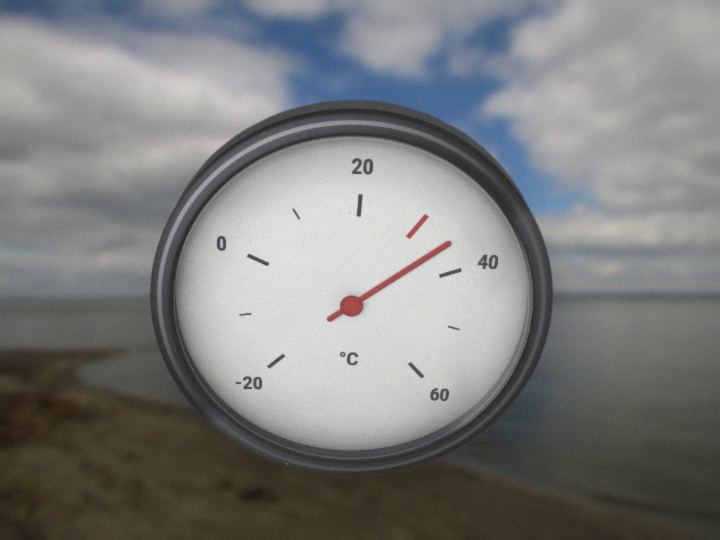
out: 35 °C
